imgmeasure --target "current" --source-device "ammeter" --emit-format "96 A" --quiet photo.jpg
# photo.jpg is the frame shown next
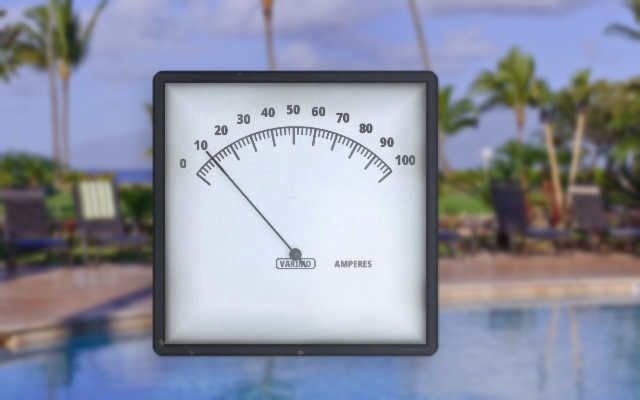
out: 10 A
